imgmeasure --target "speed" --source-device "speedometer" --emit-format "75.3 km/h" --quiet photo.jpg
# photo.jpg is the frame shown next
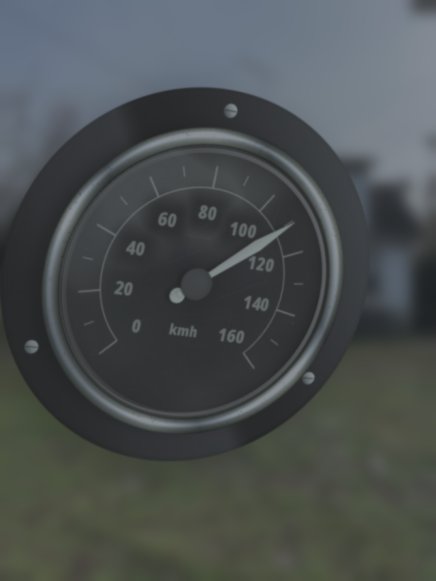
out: 110 km/h
